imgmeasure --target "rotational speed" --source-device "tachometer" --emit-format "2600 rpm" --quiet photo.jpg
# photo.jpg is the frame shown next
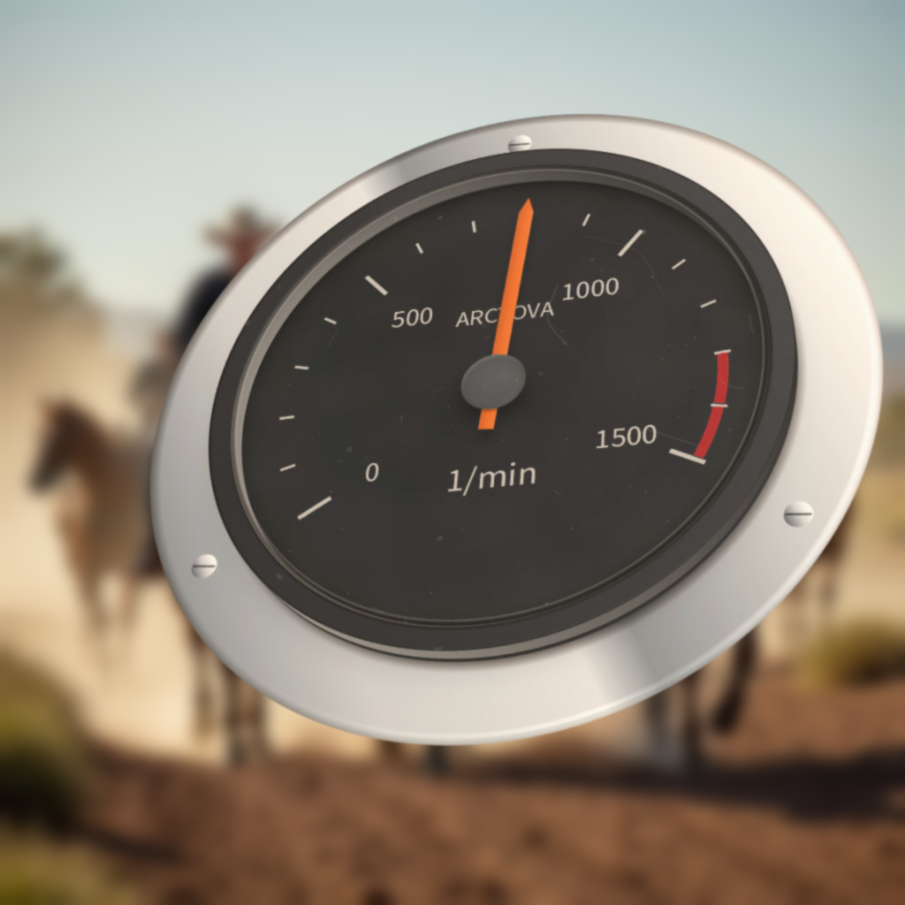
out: 800 rpm
